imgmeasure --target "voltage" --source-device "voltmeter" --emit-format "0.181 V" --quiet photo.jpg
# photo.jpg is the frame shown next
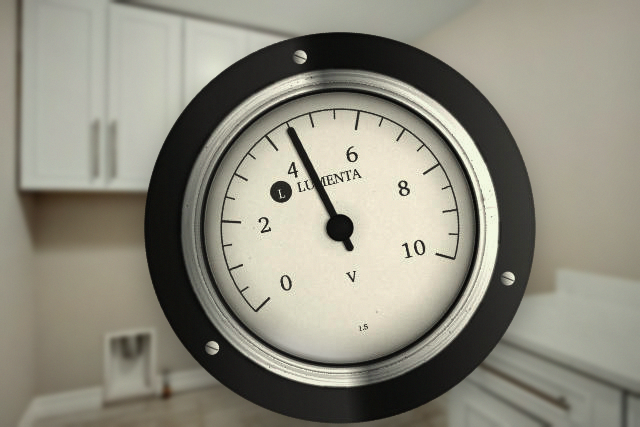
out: 4.5 V
